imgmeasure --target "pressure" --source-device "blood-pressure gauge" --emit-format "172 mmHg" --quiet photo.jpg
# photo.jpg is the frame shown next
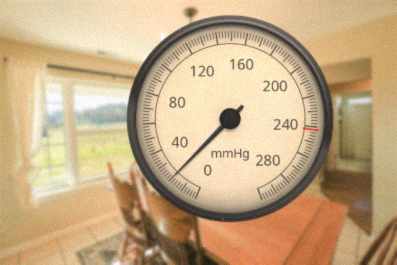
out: 20 mmHg
